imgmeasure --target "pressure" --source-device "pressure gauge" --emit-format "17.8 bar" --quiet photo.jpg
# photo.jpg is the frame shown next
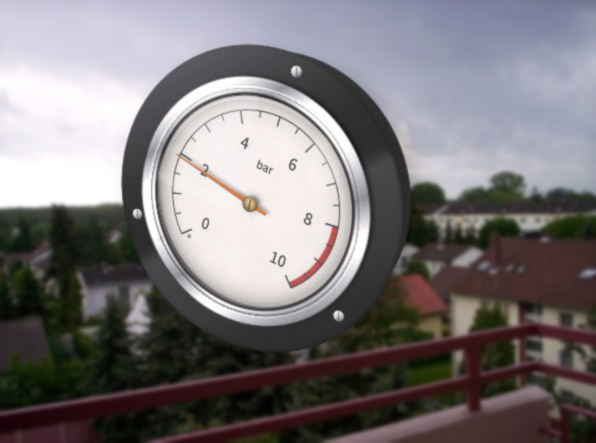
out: 2 bar
